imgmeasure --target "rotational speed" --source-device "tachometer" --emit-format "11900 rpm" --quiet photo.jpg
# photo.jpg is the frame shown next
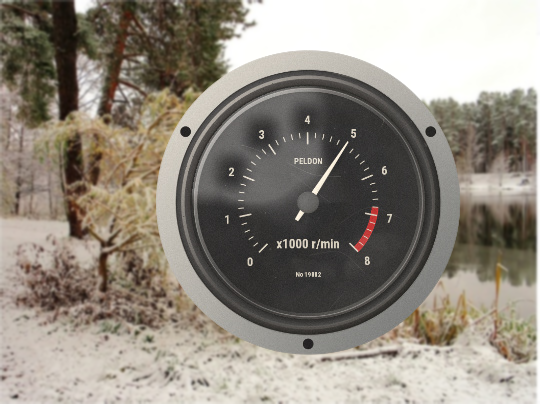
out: 5000 rpm
